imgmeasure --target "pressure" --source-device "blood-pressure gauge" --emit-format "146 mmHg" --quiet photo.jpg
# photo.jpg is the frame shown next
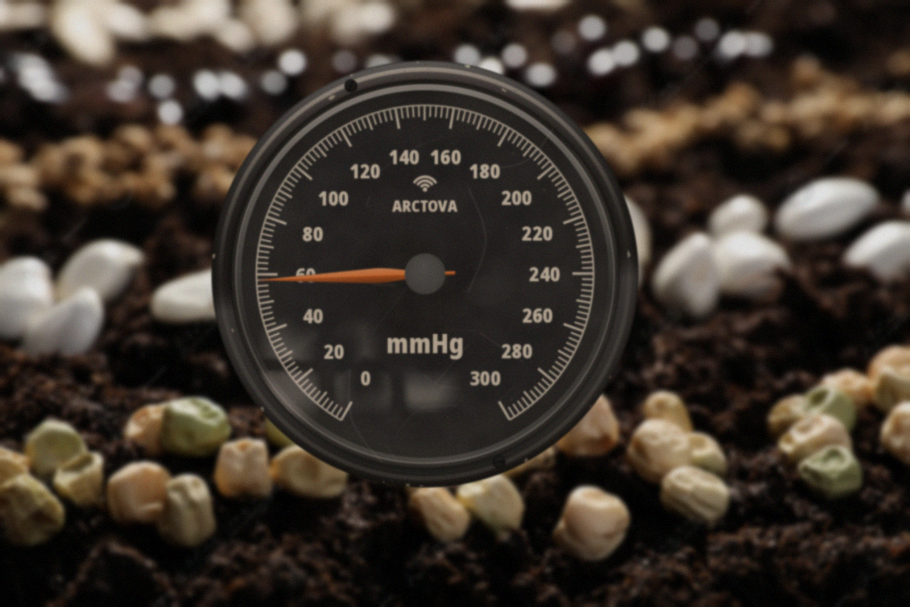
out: 58 mmHg
